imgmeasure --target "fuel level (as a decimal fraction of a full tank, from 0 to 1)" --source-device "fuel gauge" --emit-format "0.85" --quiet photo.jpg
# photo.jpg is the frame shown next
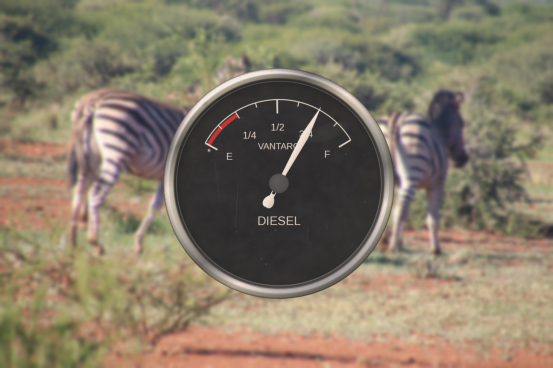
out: 0.75
